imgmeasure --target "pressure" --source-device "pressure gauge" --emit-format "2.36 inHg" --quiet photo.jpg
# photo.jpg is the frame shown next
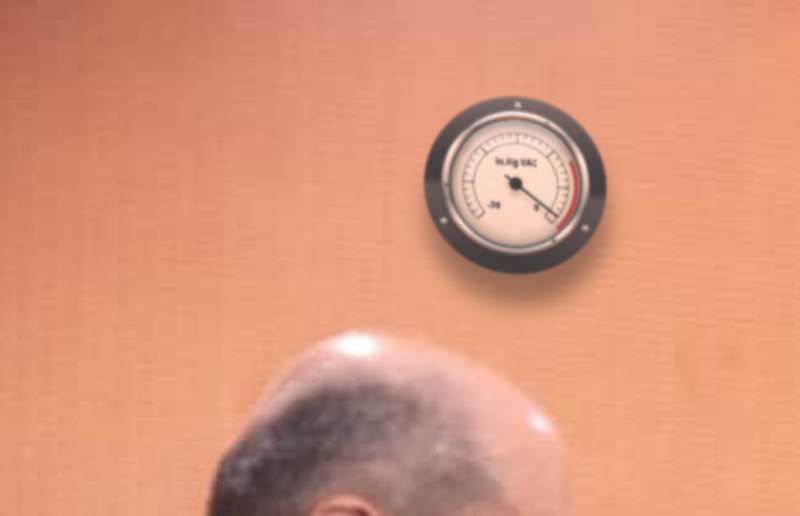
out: -1 inHg
